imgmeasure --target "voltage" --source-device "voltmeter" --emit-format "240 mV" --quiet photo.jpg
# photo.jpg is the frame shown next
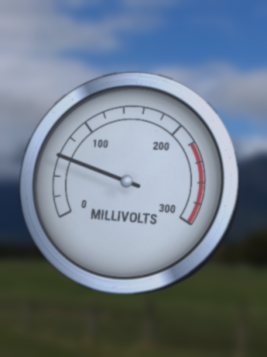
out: 60 mV
